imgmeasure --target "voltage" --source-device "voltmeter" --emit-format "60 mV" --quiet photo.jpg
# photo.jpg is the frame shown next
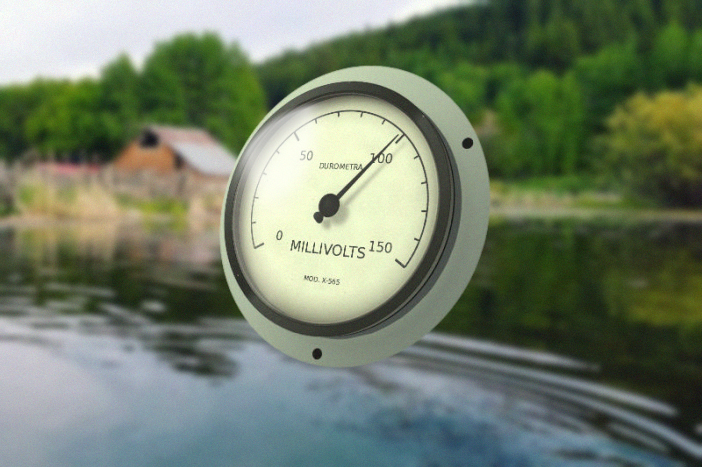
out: 100 mV
